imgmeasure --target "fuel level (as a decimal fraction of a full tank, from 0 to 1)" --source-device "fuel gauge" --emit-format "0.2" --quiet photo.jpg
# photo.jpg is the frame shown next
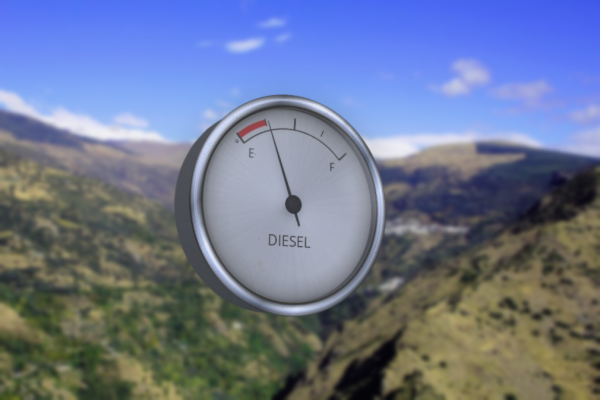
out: 0.25
